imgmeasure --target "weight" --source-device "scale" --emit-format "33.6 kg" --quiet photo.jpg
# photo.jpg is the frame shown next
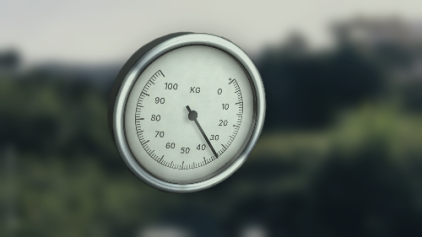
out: 35 kg
